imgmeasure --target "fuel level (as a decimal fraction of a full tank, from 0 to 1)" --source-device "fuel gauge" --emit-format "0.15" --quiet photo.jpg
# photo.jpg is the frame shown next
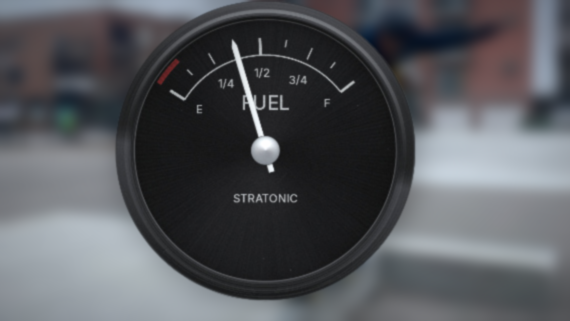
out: 0.375
